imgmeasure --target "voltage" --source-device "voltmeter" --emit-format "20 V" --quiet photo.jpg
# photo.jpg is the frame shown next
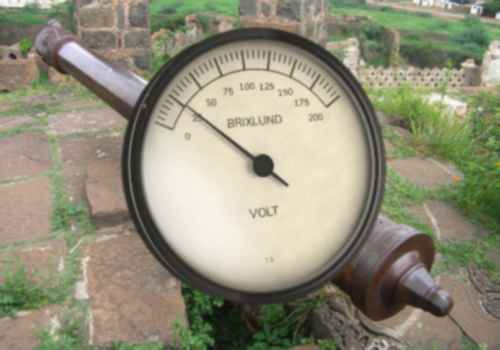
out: 25 V
